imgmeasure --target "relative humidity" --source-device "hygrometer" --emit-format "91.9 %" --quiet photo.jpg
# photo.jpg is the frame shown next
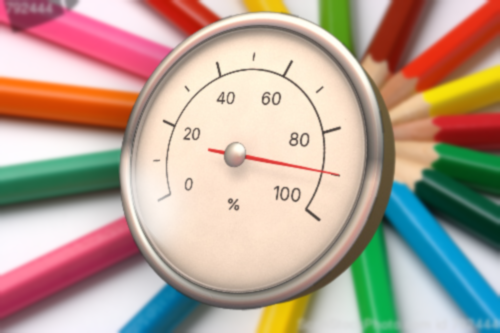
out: 90 %
